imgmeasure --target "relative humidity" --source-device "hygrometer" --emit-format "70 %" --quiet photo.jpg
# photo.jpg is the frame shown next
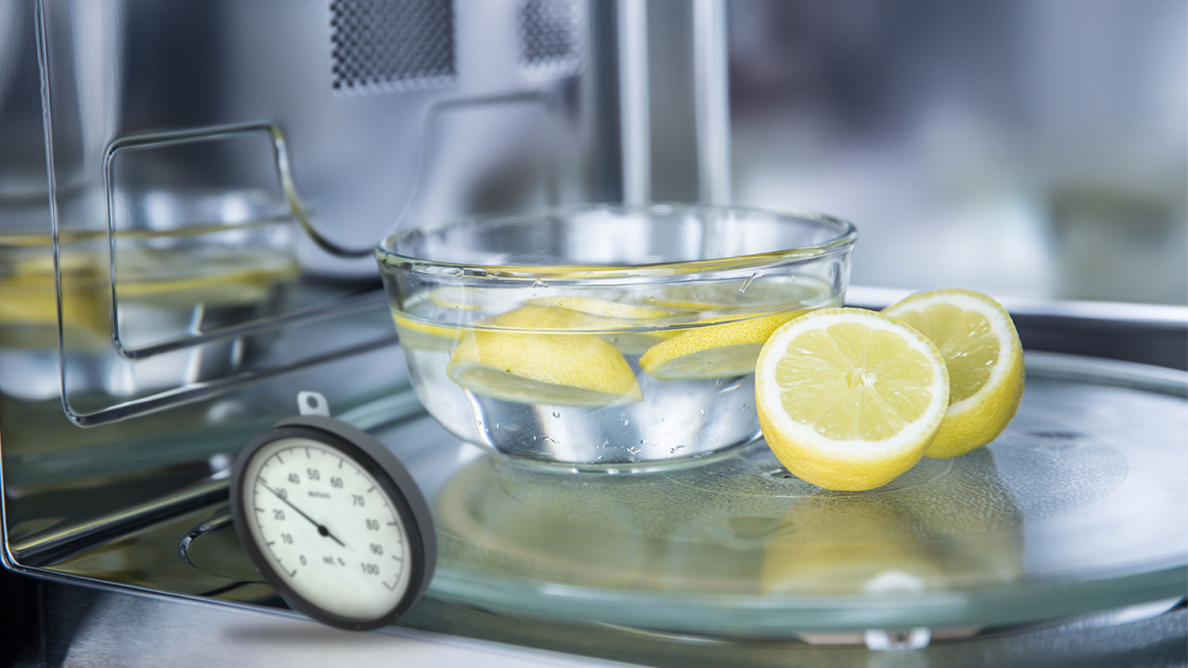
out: 30 %
